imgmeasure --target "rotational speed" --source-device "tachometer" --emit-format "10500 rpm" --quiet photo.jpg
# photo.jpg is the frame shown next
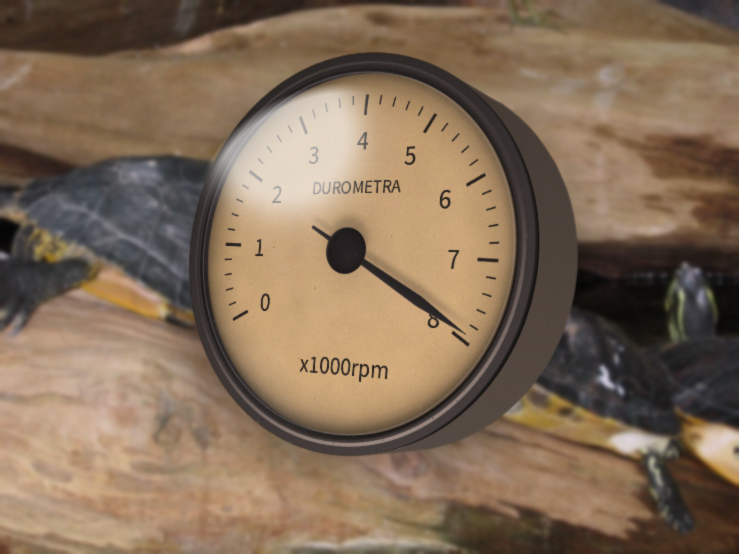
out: 7900 rpm
